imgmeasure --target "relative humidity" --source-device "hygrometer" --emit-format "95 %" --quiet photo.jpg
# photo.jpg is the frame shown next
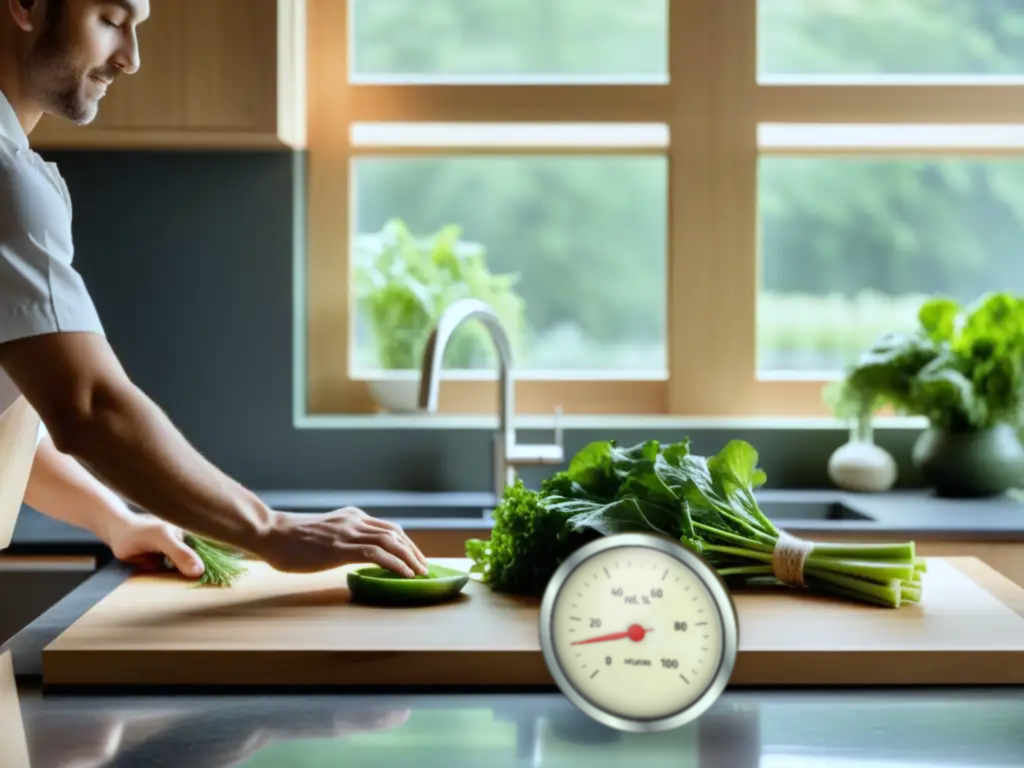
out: 12 %
